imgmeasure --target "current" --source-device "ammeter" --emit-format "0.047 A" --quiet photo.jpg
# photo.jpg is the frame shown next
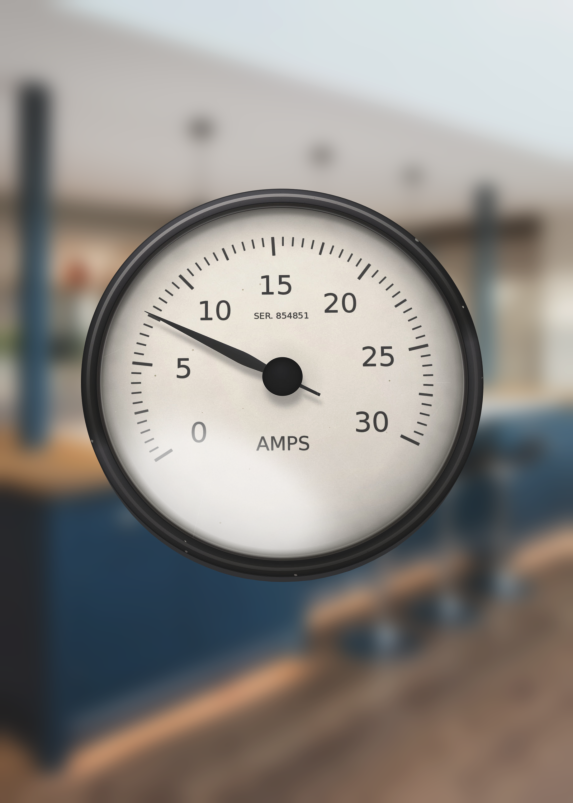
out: 7.5 A
